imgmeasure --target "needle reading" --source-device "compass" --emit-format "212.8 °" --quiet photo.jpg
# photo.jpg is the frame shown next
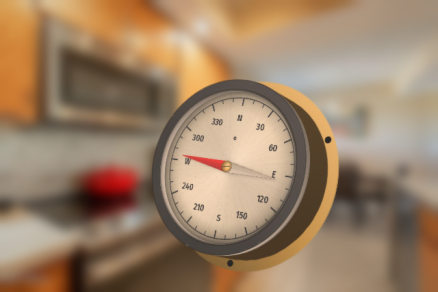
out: 275 °
